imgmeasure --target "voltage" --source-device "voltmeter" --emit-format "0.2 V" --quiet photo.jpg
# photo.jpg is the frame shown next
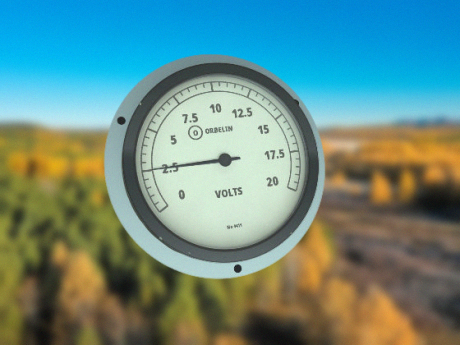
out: 2.5 V
